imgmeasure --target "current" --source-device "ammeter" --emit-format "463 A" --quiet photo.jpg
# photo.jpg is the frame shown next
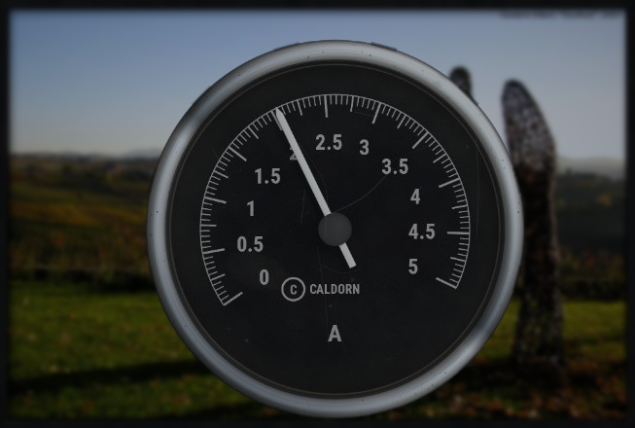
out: 2.05 A
